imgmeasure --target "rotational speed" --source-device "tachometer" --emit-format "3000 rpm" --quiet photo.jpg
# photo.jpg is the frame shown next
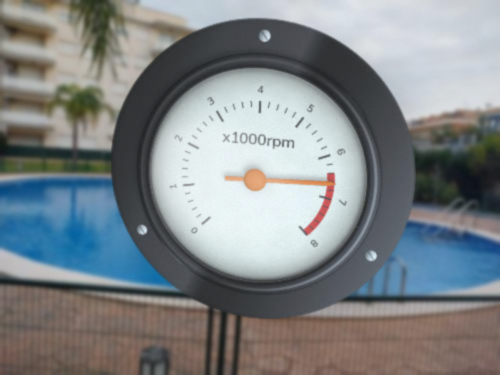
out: 6600 rpm
